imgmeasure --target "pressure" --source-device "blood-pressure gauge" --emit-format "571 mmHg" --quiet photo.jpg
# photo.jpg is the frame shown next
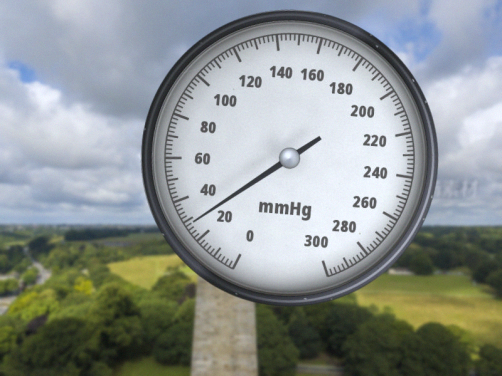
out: 28 mmHg
